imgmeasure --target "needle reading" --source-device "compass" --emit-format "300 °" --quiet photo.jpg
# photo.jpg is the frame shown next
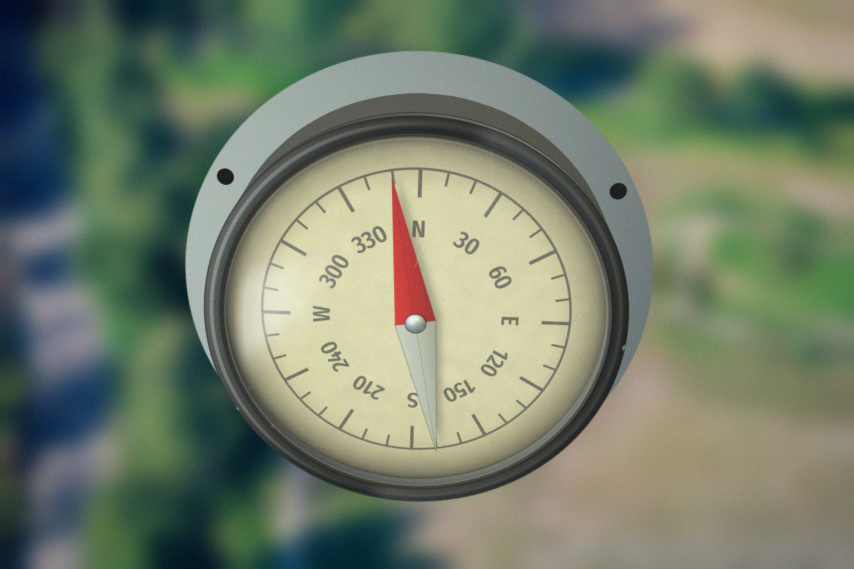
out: 350 °
